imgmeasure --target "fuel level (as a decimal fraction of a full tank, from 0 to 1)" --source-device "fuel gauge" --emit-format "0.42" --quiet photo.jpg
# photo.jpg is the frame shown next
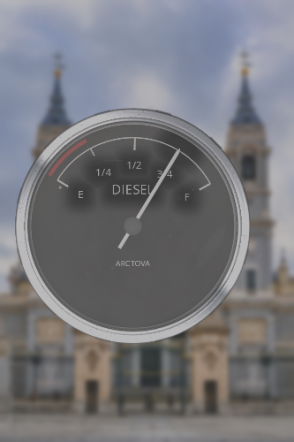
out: 0.75
